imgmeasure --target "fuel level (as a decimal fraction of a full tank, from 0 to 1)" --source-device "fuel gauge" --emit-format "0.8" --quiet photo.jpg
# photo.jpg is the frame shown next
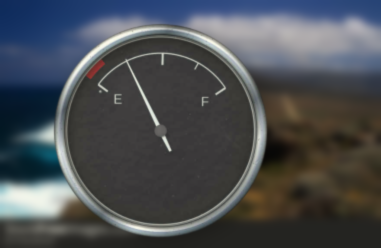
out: 0.25
